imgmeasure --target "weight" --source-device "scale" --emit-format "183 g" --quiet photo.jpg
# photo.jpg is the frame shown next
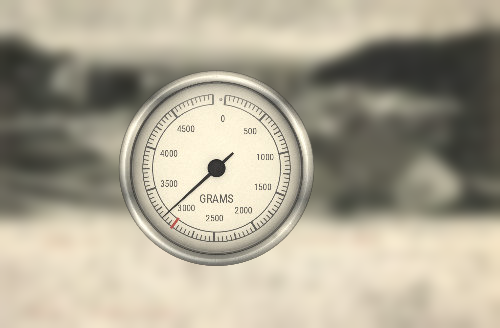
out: 3150 g
